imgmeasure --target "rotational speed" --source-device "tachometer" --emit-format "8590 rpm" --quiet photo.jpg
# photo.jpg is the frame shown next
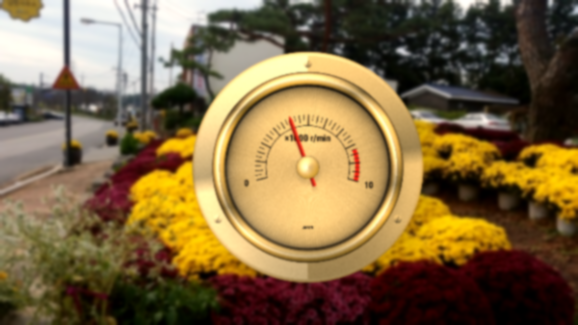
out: 4000 rpm
